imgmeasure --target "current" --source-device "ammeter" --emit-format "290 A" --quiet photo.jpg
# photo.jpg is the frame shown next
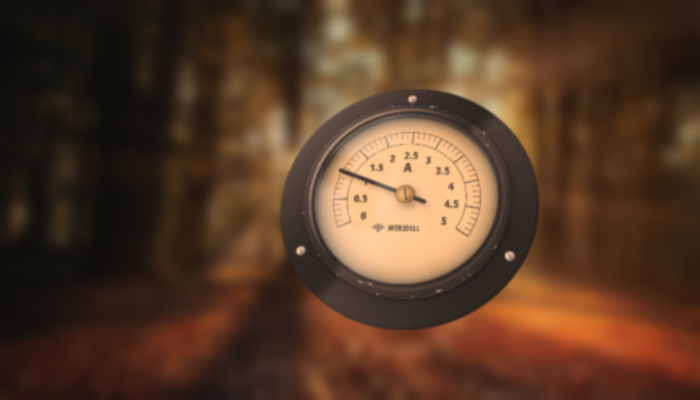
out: 1 A
